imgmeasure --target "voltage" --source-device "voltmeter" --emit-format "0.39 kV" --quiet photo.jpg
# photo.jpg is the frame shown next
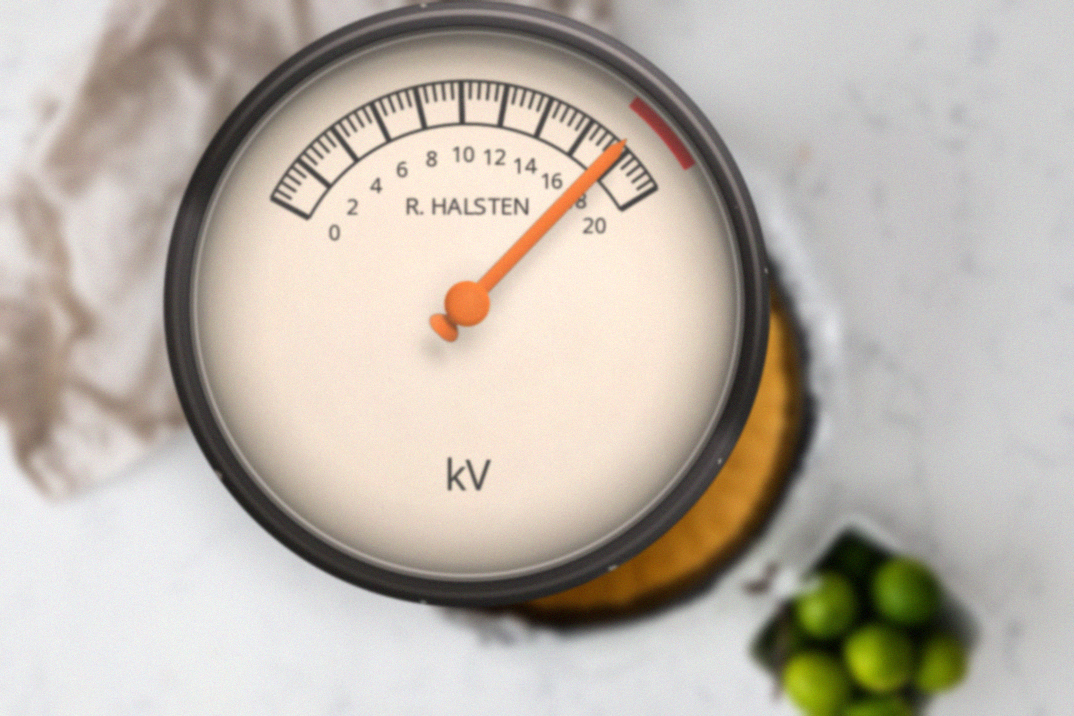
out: 17.6 kV
